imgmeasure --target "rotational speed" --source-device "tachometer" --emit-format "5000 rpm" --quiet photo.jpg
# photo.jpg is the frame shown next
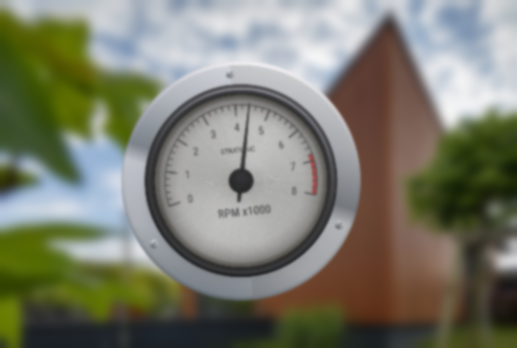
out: 4400 rpm
